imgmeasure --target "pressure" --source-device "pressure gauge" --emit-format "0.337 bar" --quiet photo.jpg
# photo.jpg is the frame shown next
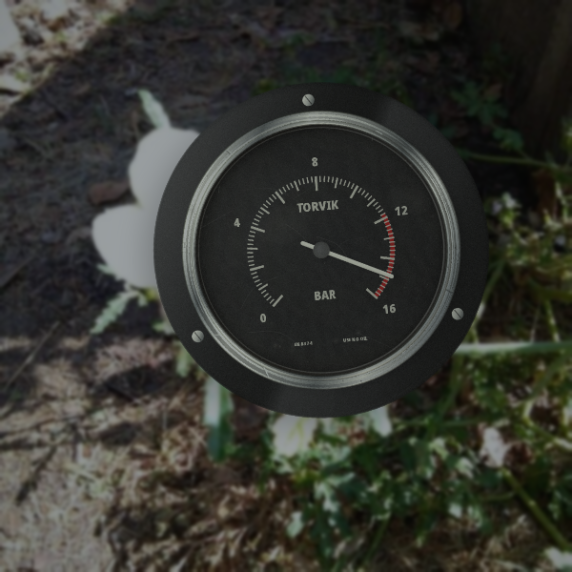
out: 14.8 bar
